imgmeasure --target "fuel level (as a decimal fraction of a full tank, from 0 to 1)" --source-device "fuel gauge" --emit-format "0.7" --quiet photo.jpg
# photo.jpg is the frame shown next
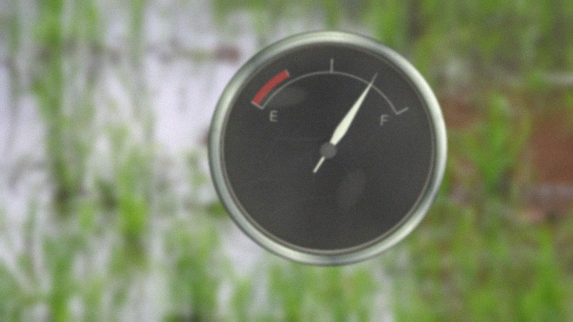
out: 0.75
